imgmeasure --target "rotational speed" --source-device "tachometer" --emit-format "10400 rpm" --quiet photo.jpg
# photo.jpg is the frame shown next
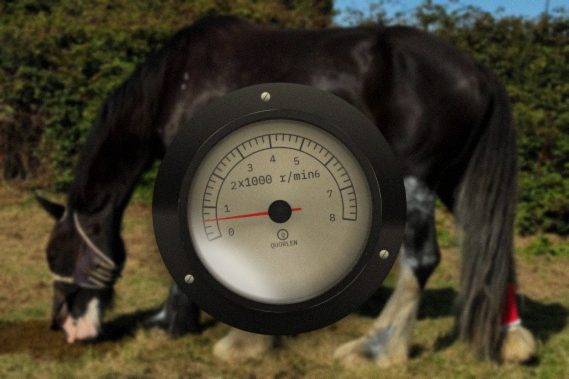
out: 600 rpm
